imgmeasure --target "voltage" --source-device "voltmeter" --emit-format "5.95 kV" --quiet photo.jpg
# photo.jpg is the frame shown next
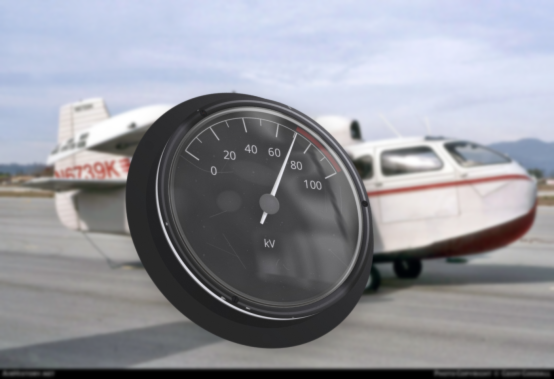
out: 70 kV
